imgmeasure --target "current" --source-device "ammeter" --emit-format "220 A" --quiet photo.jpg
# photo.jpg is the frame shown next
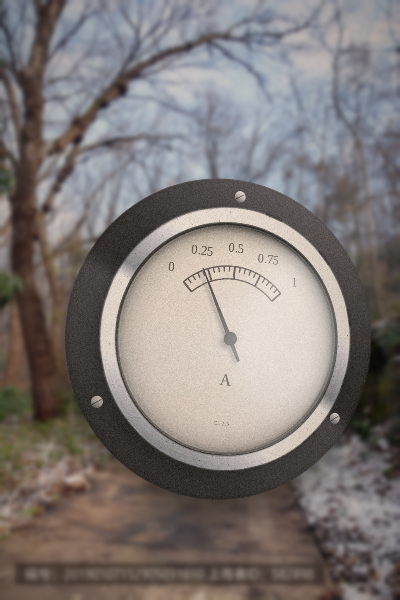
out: 0.2 A
